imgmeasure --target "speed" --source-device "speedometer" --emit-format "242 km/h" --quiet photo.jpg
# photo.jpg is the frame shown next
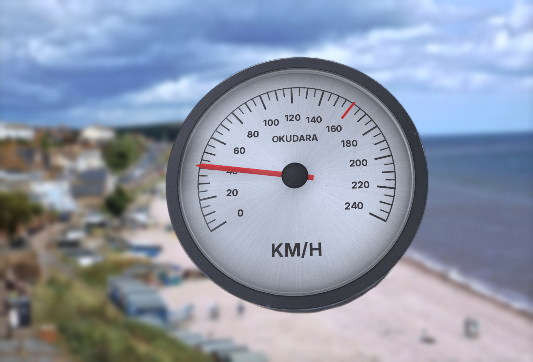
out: 40 km/h
